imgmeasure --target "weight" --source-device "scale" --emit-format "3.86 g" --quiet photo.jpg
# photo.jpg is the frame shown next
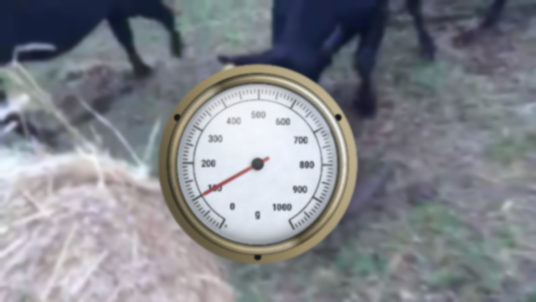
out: 100 g
